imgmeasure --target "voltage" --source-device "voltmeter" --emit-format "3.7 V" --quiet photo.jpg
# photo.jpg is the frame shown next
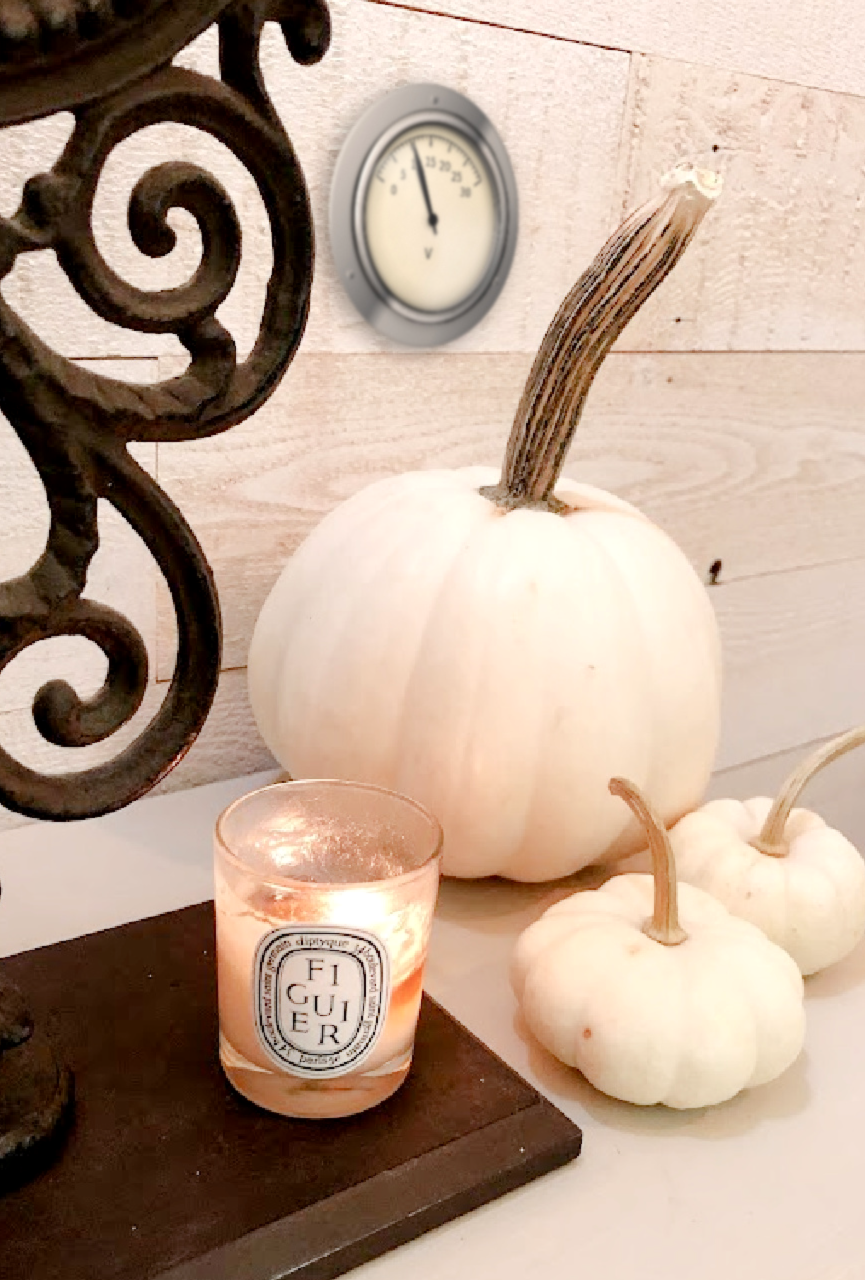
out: 10 V
